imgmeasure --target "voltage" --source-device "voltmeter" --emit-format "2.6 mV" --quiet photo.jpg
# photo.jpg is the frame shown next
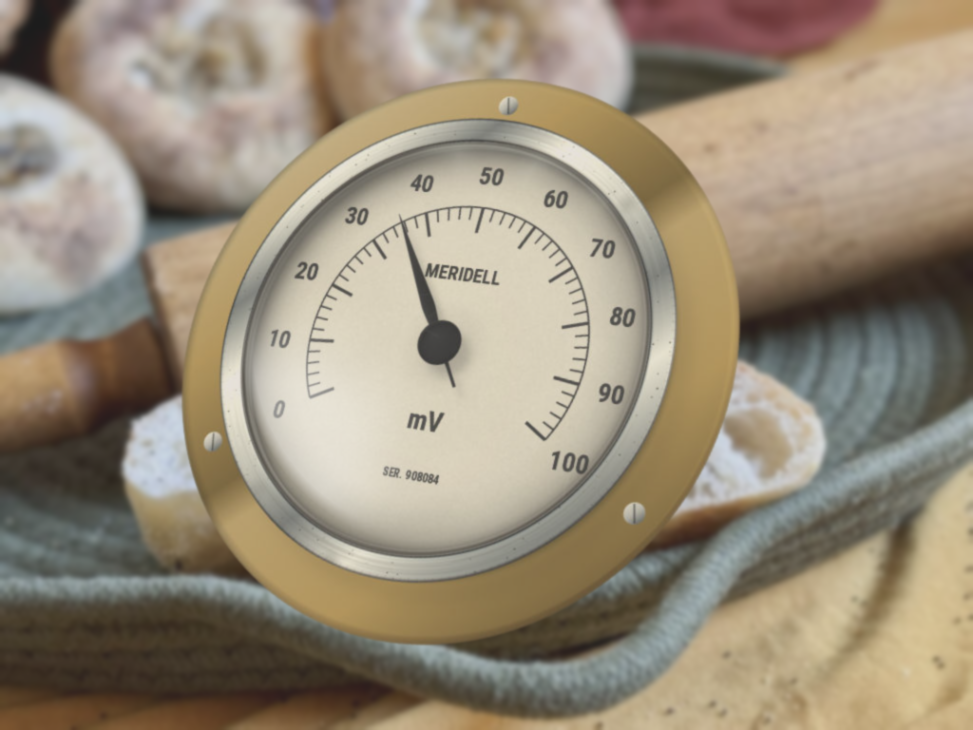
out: 36 mV
